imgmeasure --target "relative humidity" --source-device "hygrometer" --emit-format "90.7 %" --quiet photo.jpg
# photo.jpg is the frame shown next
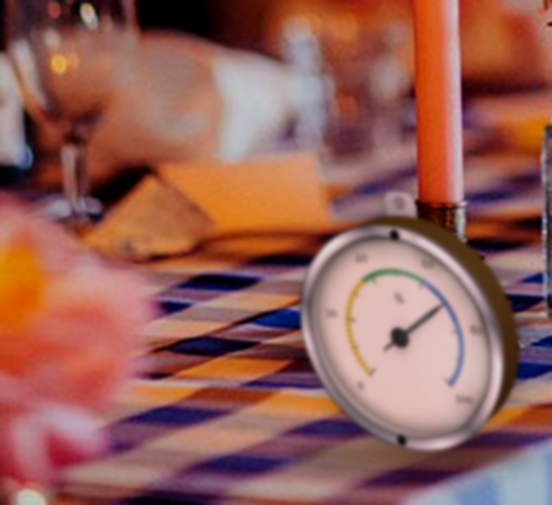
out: 70 %
